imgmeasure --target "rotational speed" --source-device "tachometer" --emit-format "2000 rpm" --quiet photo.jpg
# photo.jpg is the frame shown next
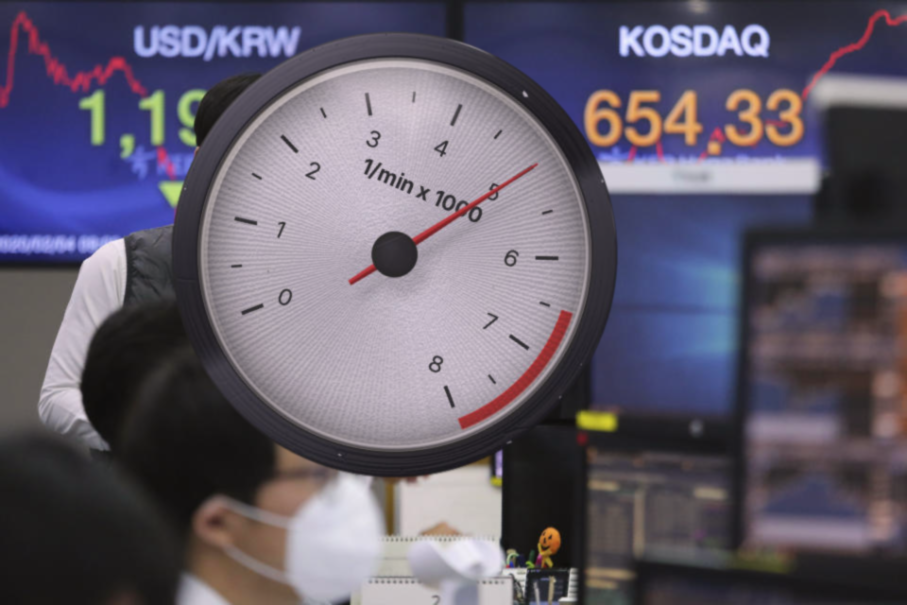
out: 5000 rpm
